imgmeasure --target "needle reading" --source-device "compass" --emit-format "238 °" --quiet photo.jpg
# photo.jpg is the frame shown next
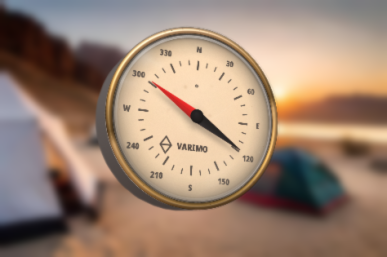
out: 300 °
